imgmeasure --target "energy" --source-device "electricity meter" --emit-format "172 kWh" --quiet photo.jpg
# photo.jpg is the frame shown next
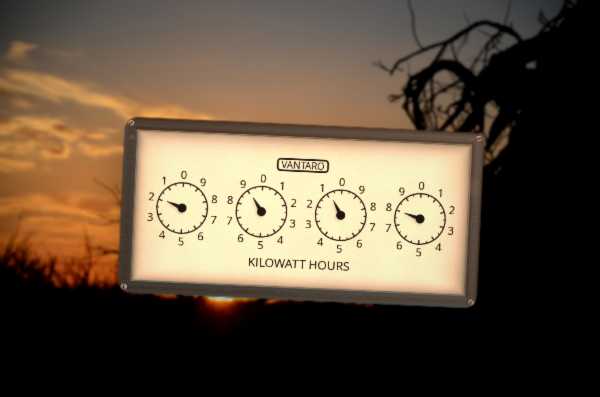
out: 1908 kWh
